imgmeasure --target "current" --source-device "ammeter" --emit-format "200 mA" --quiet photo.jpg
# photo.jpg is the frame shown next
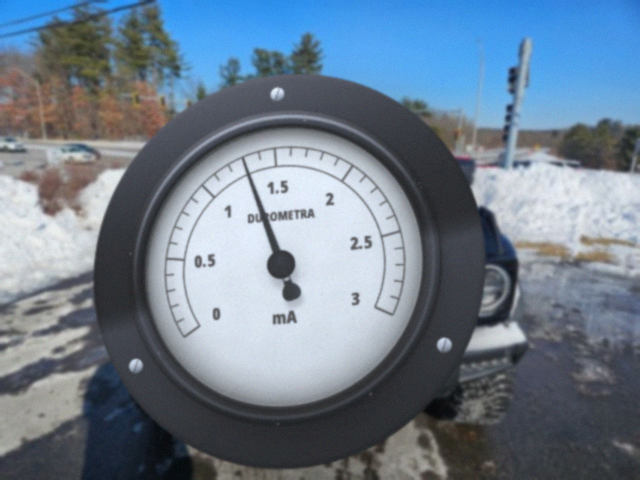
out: 1.3 mA
